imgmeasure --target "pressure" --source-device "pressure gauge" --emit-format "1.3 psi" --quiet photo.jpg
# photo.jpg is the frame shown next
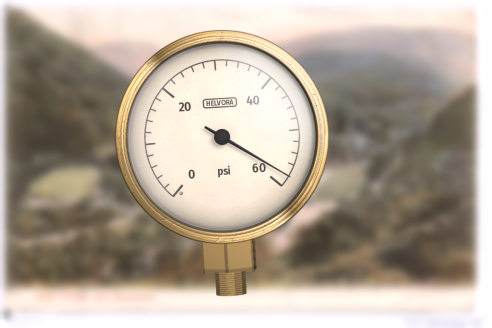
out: 58 psi
